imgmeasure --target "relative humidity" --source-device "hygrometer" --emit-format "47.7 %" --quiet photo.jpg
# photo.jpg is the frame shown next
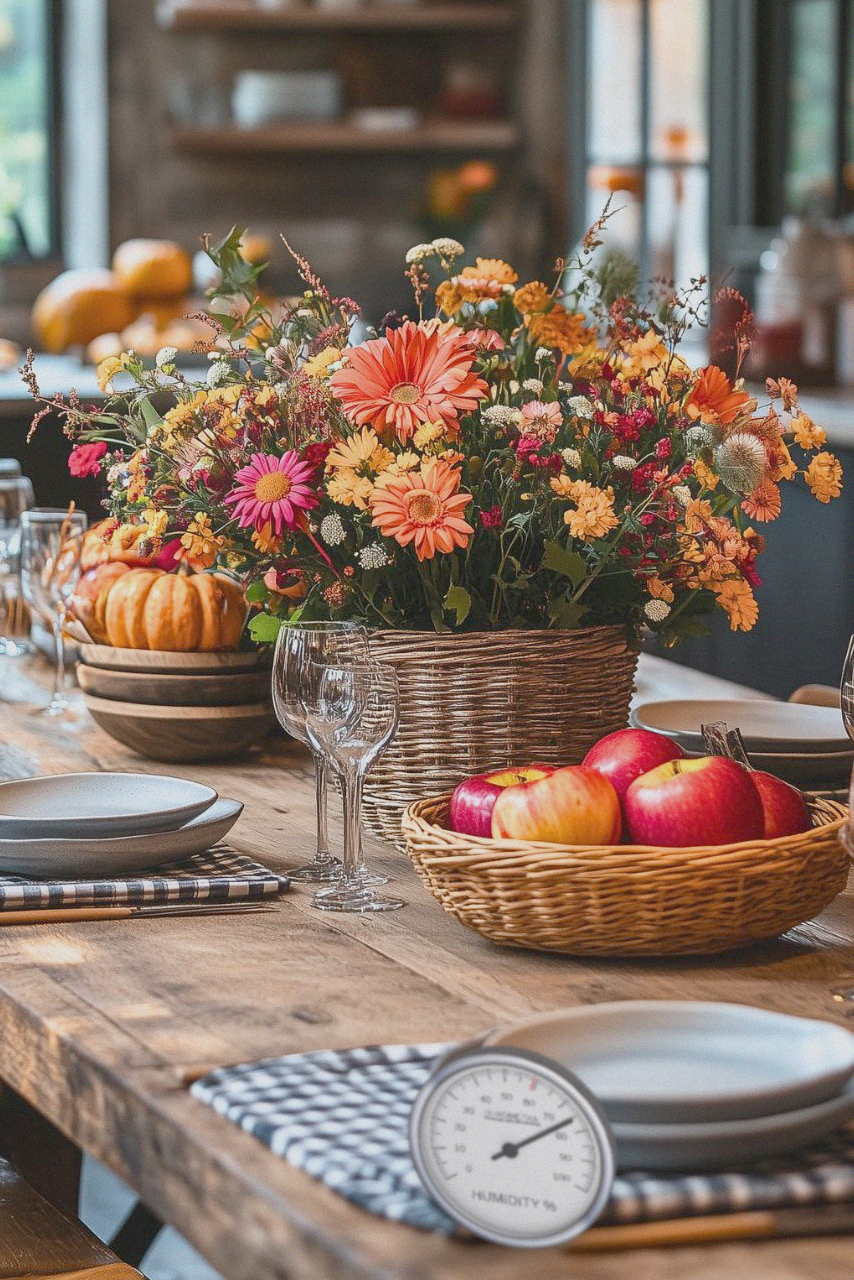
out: 75 %
